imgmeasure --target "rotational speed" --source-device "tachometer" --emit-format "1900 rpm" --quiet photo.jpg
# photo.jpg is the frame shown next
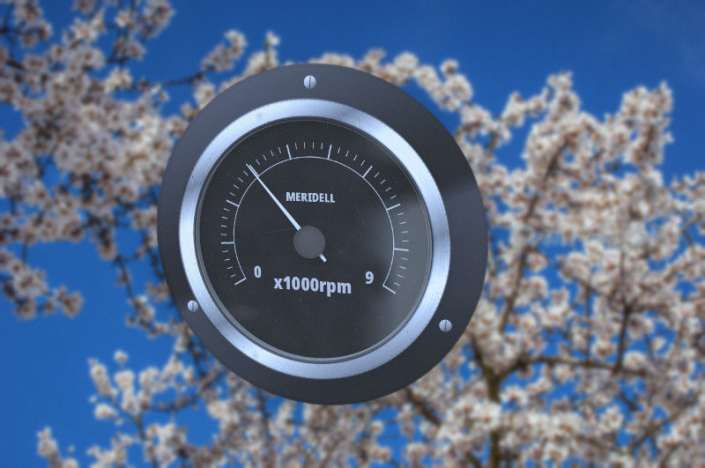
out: 3000 rpm
